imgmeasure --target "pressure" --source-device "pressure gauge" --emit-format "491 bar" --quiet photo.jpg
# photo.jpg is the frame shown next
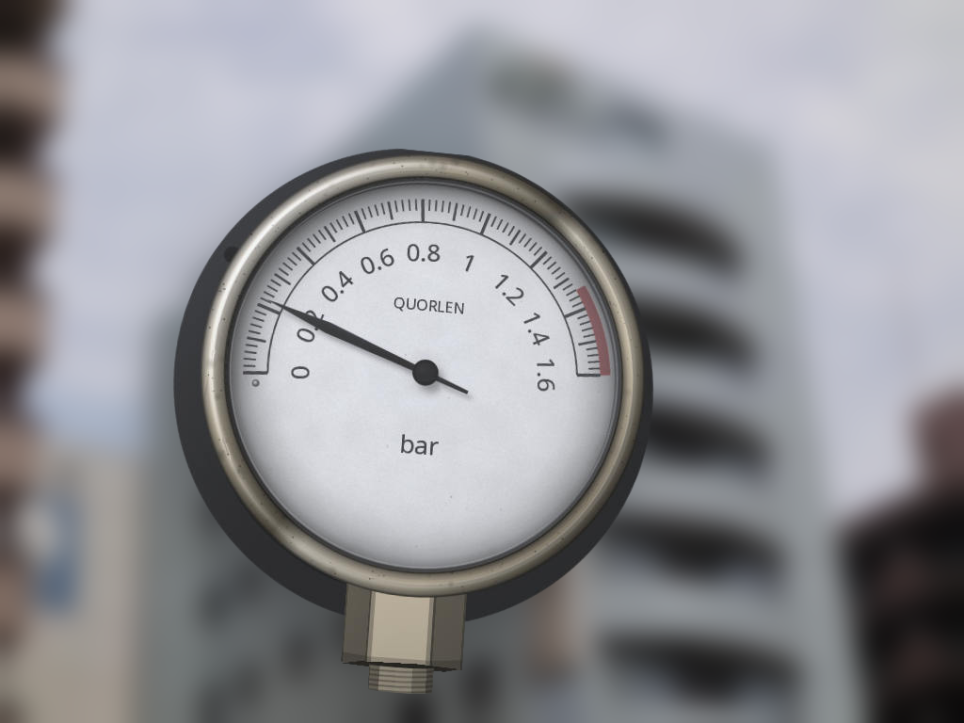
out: 0.22 bar
